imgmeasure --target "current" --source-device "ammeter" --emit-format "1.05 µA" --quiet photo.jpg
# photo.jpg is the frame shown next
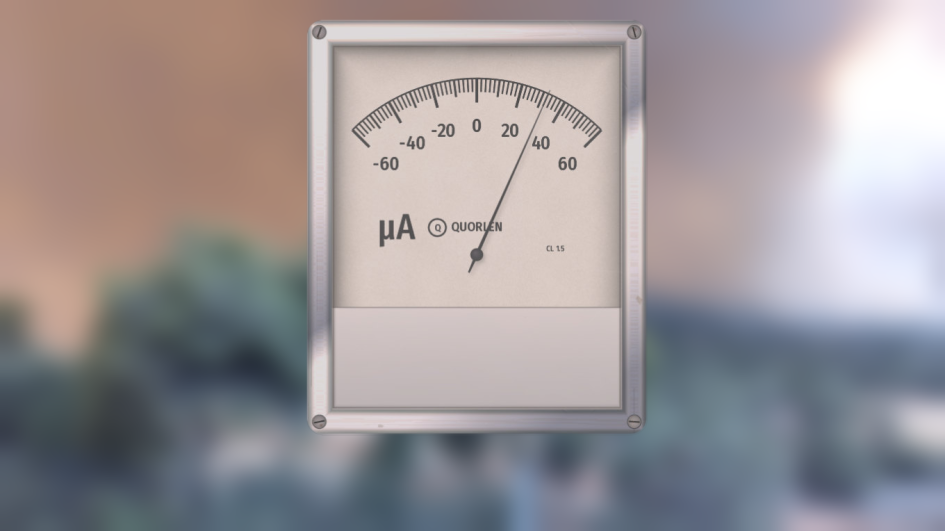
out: 32 µA
